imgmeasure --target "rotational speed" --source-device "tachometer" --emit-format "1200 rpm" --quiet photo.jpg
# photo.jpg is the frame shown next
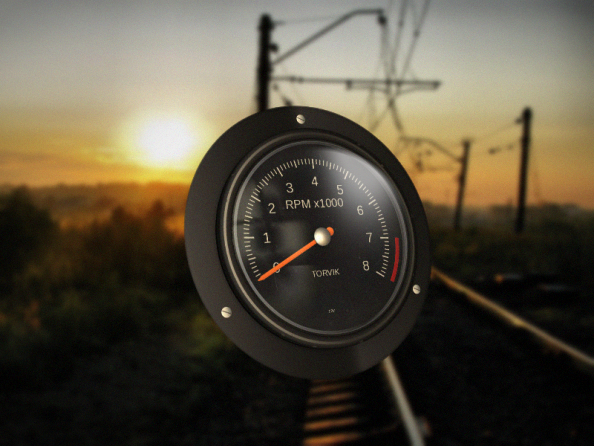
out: 0 rpm
